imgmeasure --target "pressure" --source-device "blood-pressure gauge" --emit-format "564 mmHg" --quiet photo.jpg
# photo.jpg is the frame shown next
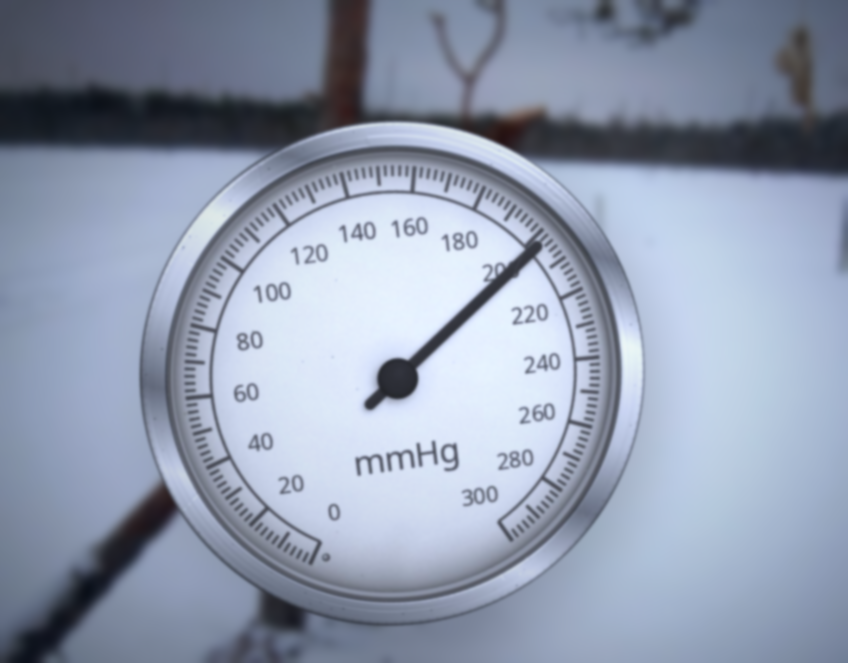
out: 202 mmHg
